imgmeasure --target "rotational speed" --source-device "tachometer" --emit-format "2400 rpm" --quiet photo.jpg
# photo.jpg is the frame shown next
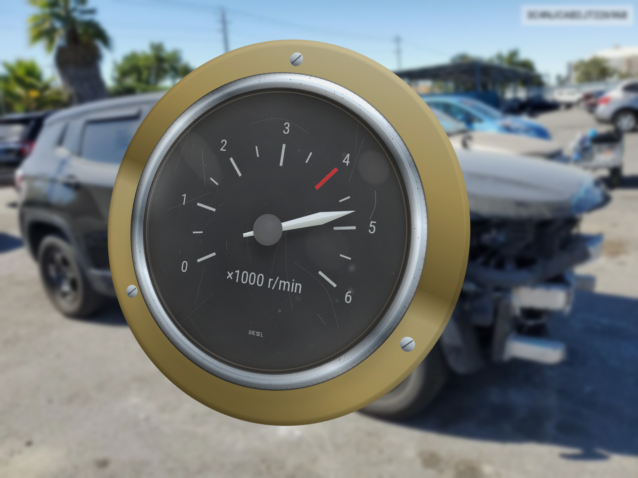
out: 4750 rpm
